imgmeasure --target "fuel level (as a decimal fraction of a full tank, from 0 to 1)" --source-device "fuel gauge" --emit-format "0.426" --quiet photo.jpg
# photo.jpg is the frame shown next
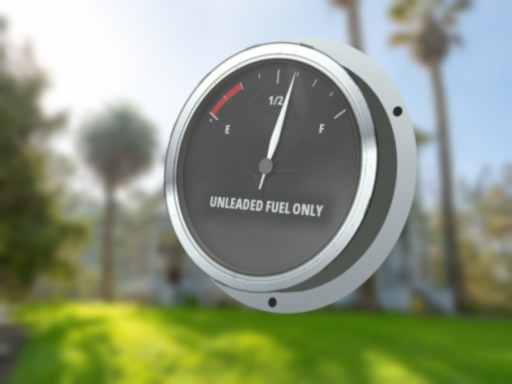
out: 0.625
